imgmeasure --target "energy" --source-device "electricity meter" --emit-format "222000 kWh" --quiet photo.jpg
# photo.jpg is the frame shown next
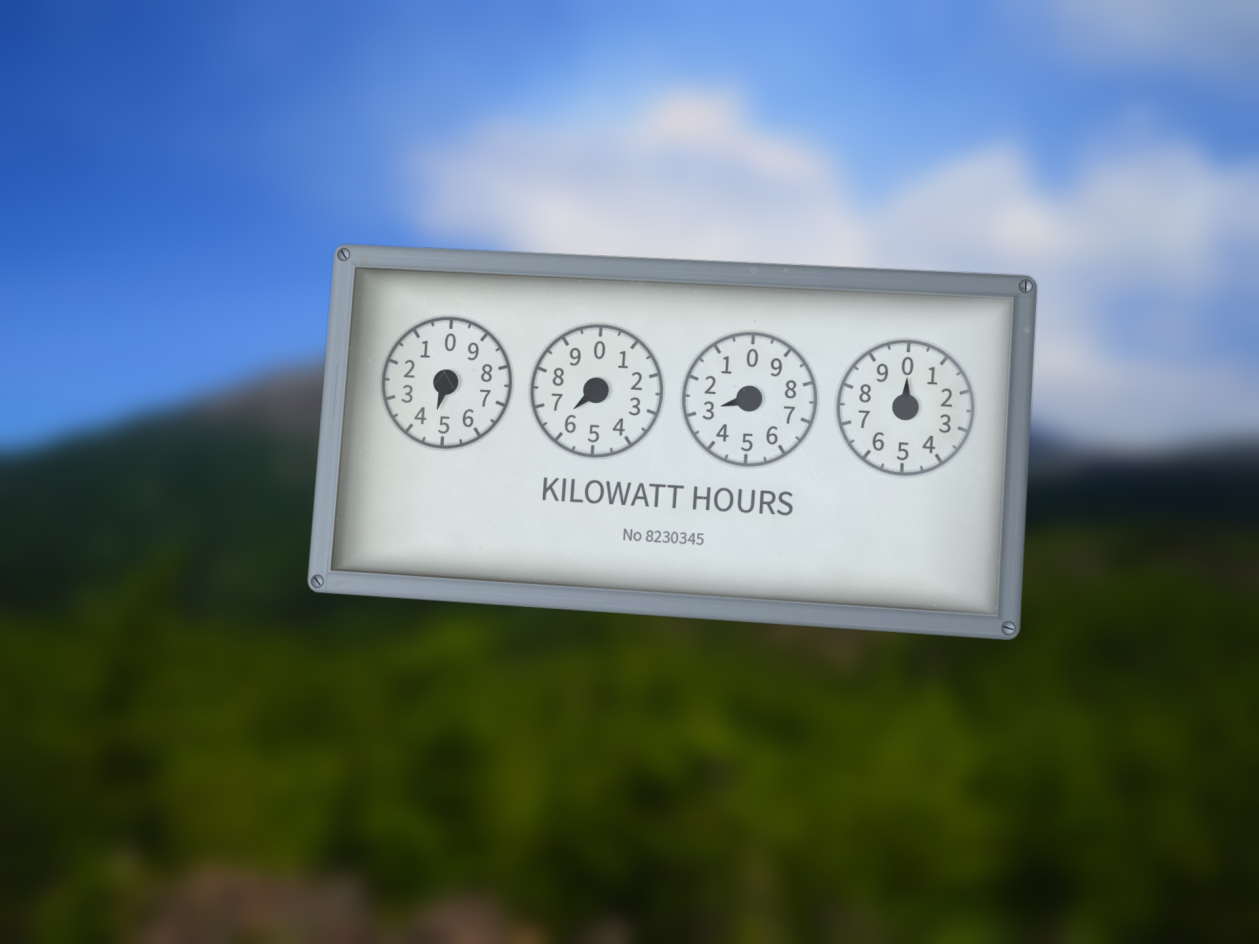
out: 4630 kWh
